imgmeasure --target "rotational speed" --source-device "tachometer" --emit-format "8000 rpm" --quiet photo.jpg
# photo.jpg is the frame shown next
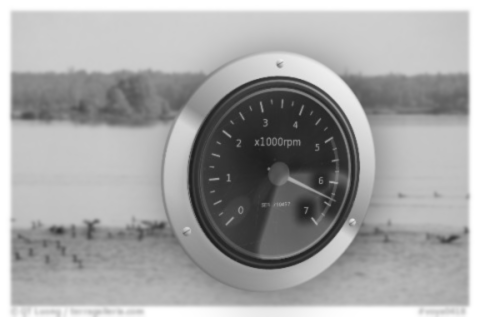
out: 6375 rpm
